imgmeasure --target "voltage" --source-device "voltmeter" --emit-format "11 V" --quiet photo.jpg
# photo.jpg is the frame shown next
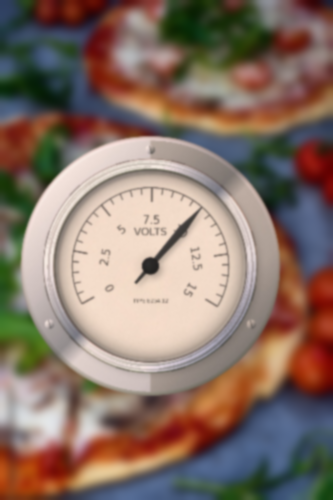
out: 10 V
